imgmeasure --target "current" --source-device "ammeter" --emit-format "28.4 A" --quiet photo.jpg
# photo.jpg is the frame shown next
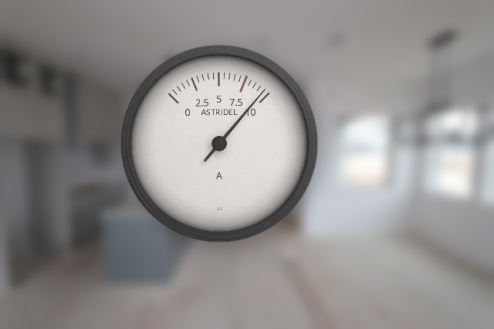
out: 9.5 A
